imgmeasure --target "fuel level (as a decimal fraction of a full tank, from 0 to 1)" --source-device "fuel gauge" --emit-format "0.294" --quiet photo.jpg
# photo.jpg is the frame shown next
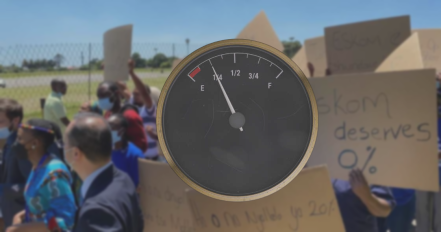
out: 0.25
